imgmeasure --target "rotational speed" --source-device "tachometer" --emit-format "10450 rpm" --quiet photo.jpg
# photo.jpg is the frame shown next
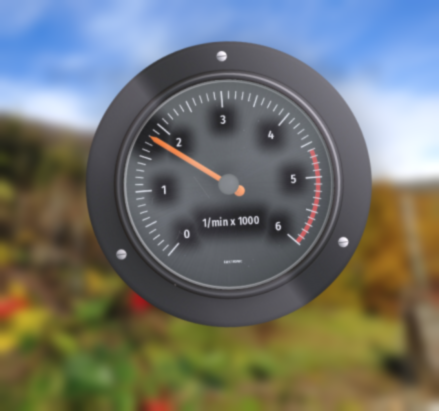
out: 1800 rpm
